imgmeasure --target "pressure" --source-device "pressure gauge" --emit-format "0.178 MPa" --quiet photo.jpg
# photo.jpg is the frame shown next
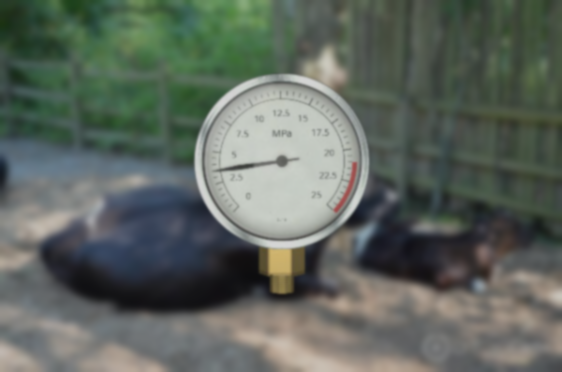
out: 3.5 MPa
